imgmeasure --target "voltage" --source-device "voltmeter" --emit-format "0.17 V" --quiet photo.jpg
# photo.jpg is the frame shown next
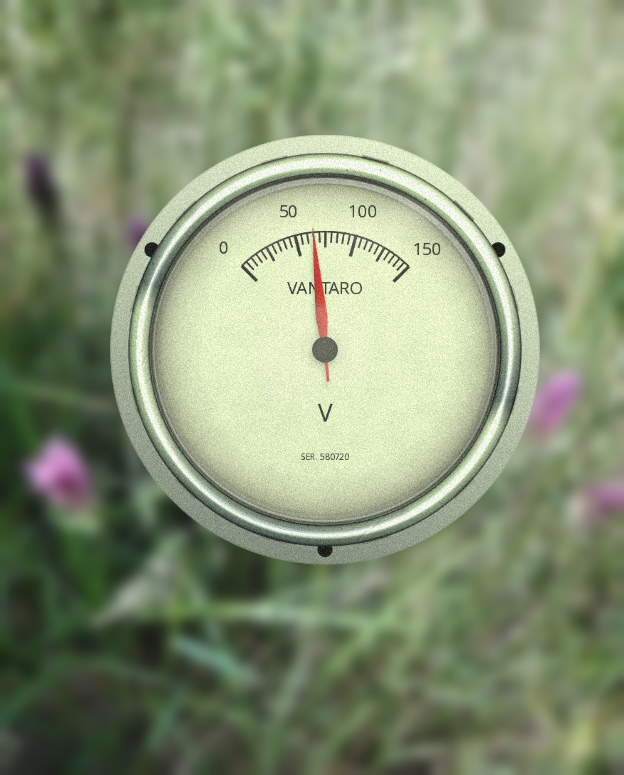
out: 65 V
